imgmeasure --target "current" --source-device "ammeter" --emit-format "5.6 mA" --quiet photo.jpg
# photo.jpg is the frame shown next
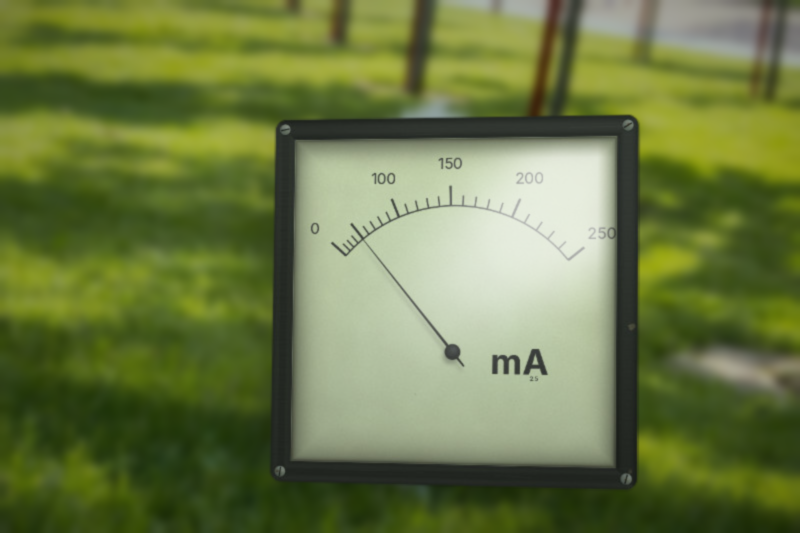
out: 50 mA
